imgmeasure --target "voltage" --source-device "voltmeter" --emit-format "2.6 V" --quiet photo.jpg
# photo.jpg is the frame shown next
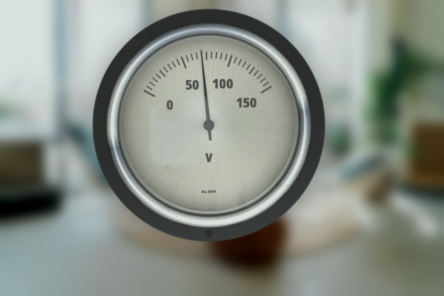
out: 70 V
